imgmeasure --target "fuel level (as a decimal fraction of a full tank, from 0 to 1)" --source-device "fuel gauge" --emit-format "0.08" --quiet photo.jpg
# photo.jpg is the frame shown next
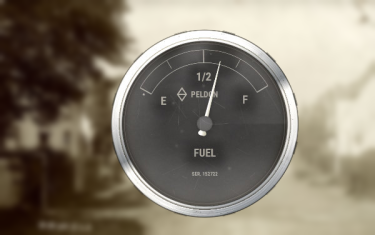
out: 0.625
